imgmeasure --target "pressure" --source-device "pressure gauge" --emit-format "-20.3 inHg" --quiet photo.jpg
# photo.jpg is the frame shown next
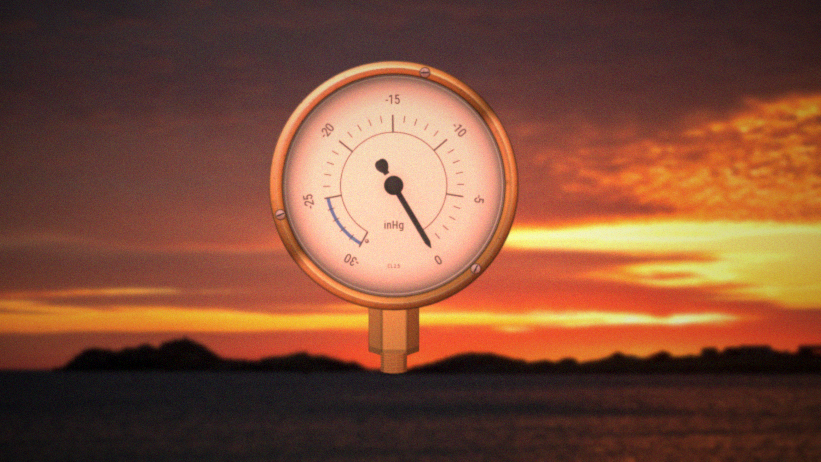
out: 0 inHg
